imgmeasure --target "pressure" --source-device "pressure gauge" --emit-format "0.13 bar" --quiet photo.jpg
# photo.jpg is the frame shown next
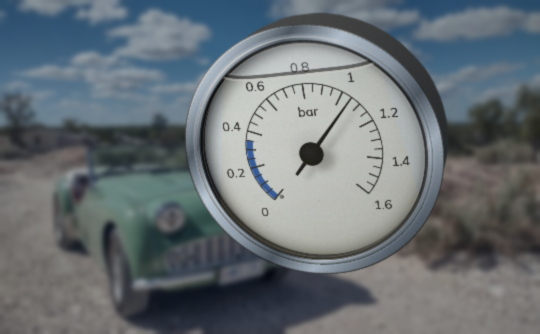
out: 1.05 bar
